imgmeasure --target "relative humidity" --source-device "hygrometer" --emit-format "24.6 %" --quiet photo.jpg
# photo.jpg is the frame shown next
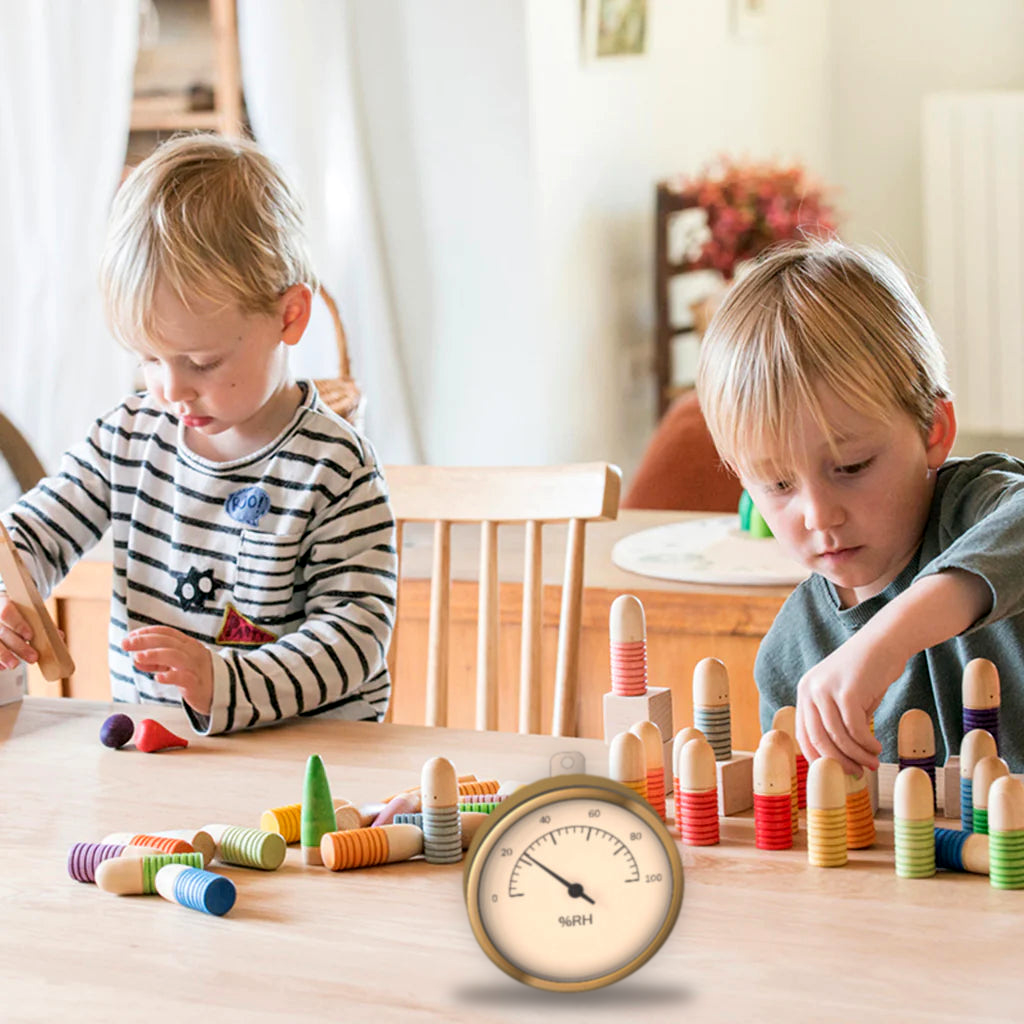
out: 24 %
